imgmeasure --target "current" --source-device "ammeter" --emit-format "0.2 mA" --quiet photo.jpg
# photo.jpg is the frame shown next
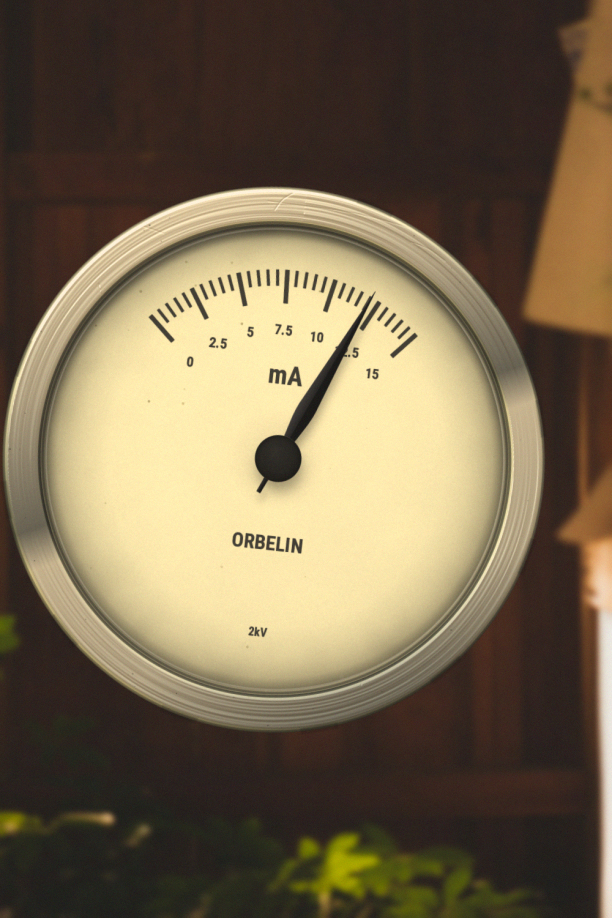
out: 12 mA
